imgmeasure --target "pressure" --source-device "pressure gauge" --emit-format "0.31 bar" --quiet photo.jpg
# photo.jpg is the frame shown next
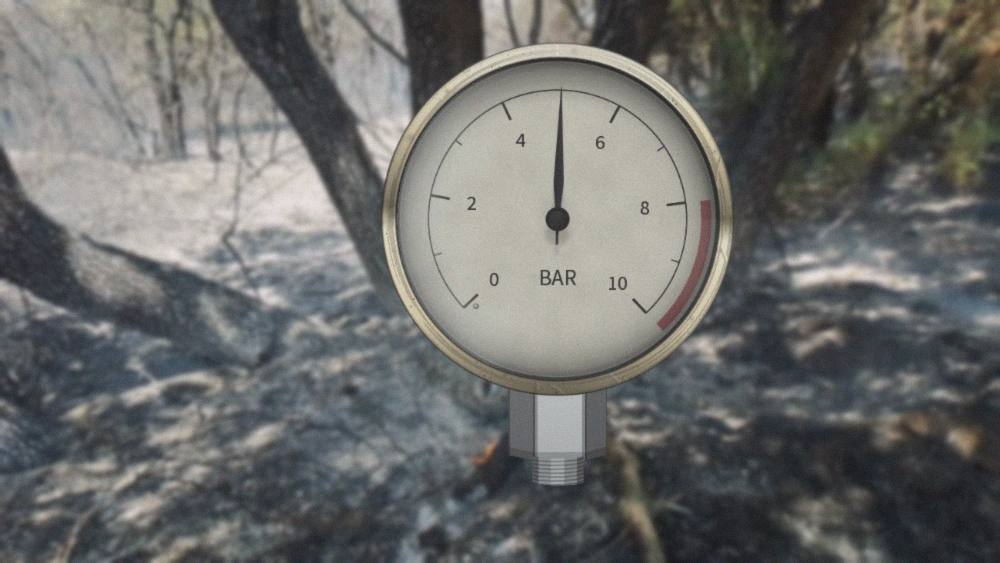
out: 5 bar
